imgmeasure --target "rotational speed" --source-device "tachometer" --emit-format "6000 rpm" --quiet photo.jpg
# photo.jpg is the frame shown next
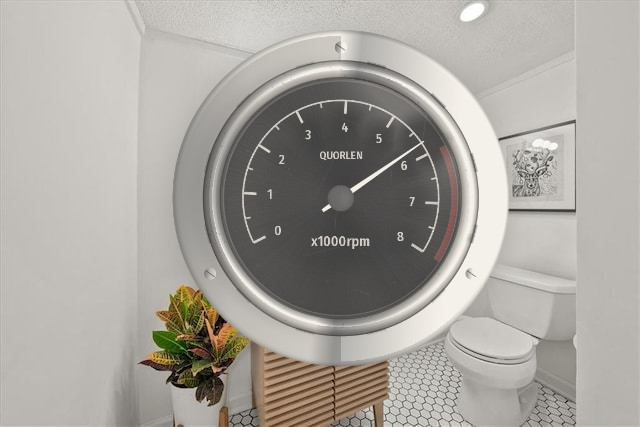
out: 5750 rpm
